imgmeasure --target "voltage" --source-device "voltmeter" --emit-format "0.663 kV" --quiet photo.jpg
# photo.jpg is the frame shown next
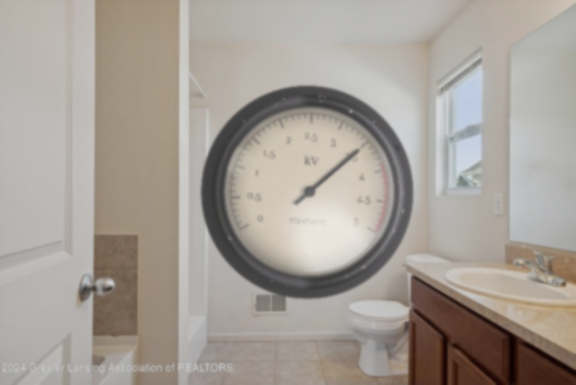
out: 3.5 kV
